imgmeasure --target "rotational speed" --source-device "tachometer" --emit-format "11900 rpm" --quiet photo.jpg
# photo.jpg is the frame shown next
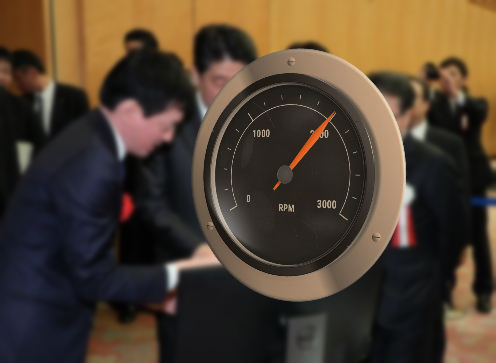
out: 2000 rpm
